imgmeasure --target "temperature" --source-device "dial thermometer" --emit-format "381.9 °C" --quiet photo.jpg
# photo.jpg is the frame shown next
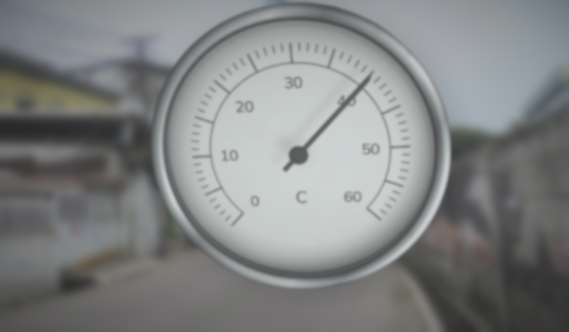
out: 40 °C
